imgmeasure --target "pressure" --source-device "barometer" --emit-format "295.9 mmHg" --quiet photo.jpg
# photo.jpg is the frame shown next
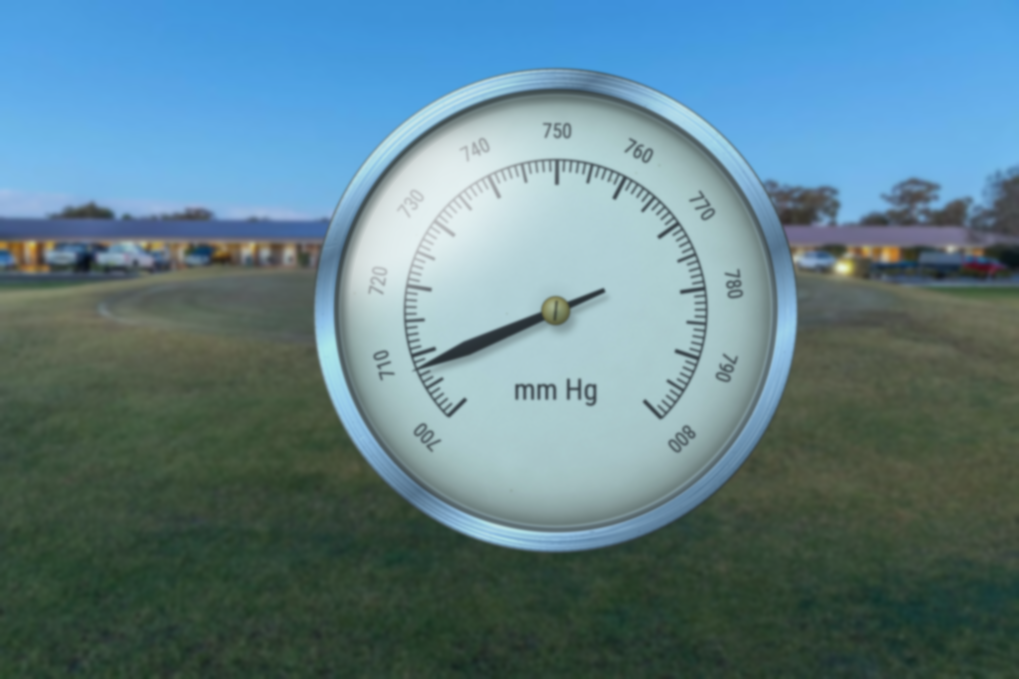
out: 708 mmHg
